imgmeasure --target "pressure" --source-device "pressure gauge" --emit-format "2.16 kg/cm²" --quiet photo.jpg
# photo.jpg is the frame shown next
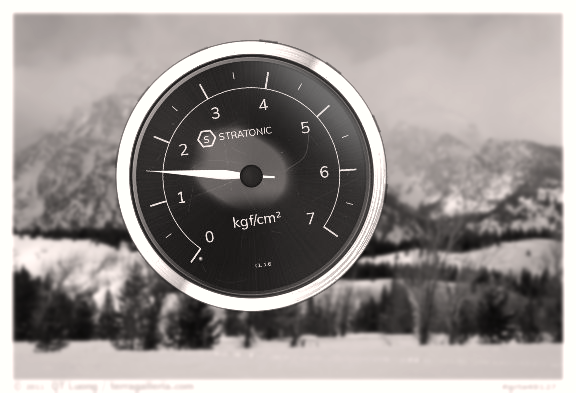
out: 1.5 kg/cm²
